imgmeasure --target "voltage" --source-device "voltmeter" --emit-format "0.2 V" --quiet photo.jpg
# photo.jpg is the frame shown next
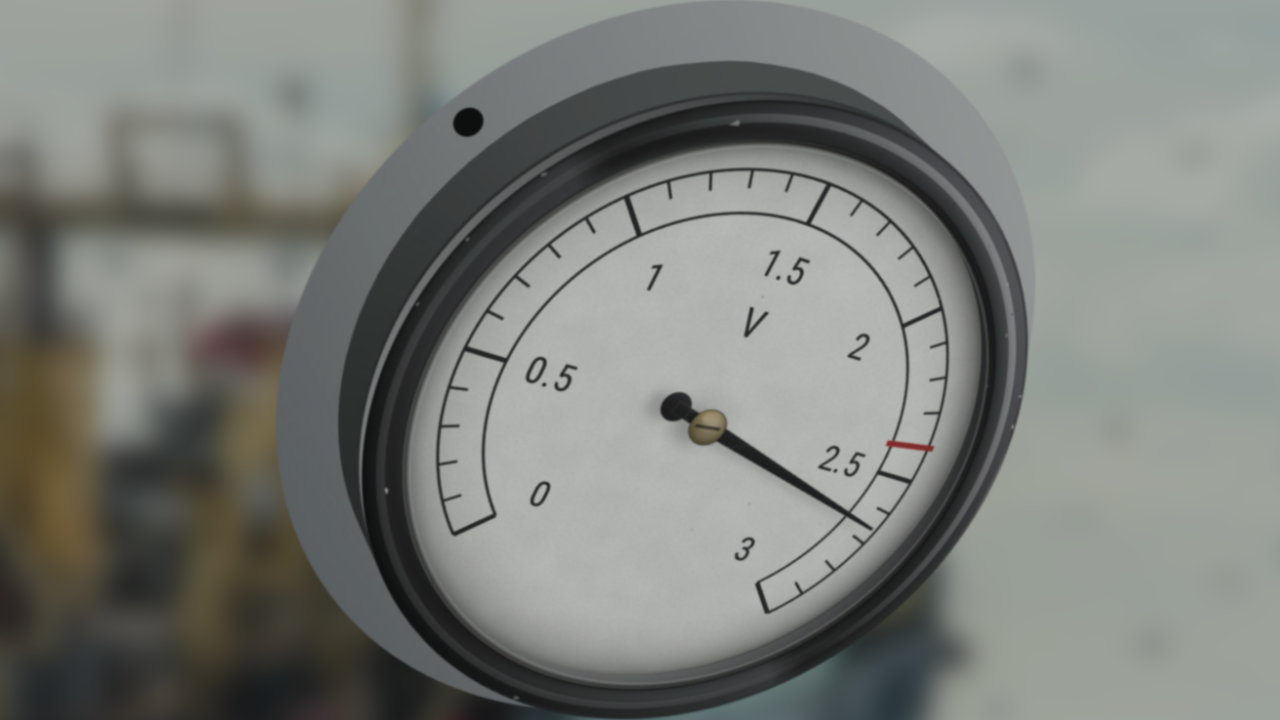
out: 2.65 V
